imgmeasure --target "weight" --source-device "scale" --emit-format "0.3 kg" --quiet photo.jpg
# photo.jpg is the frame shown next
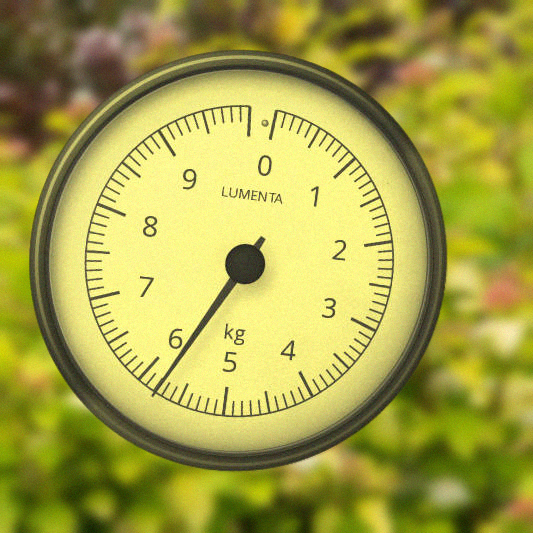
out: 5.8 kg
